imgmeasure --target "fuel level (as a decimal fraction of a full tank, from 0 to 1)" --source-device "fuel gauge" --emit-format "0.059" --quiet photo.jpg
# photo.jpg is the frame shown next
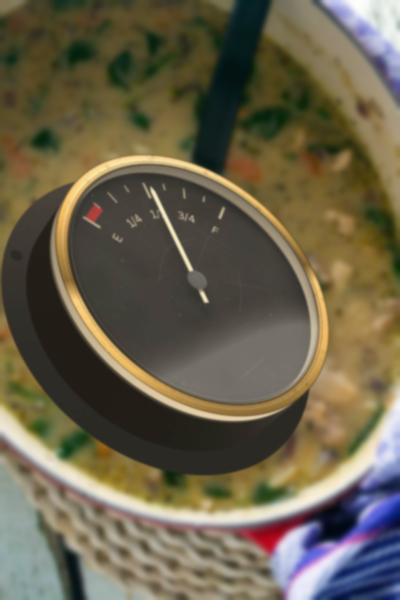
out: 0.5
